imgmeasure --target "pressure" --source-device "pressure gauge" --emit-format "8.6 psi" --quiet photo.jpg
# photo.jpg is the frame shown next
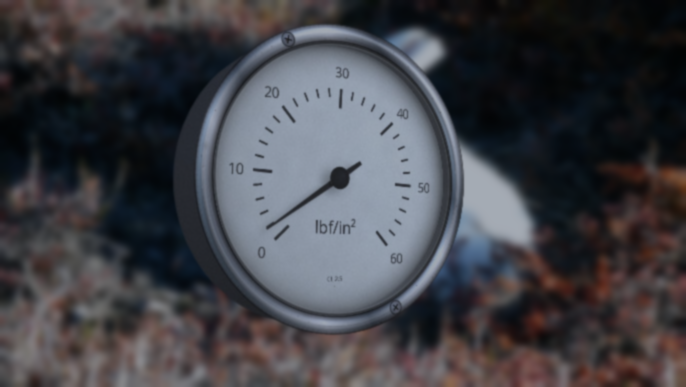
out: 2 psi
